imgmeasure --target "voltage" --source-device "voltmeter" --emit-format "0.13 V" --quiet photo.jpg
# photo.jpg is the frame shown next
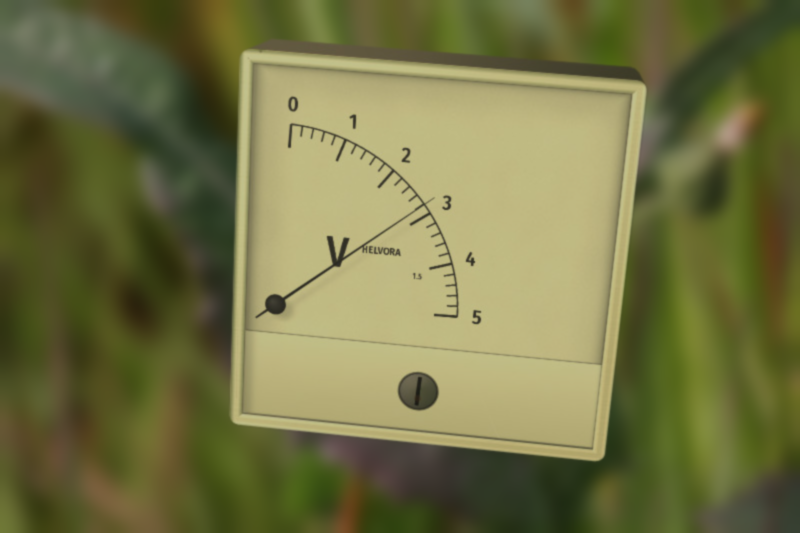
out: 2.8 V
